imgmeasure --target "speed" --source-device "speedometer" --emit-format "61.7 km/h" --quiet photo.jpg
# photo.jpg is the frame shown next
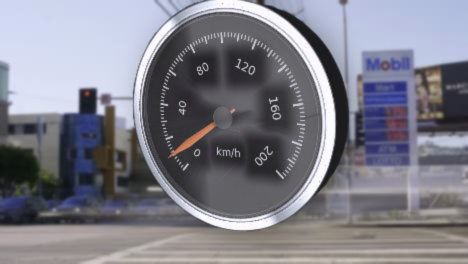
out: 10 km/h
